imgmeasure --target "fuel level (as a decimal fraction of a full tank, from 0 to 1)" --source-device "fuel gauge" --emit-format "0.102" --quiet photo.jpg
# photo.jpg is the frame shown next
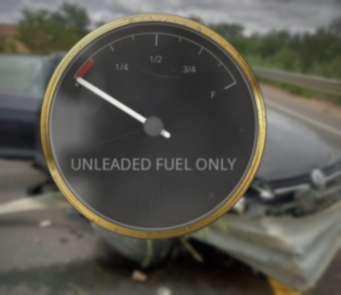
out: 0
